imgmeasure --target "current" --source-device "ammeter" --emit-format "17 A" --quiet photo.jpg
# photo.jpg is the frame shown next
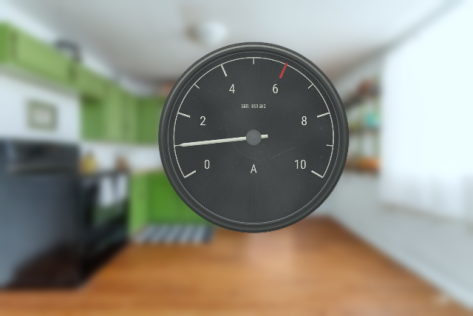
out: 1 A
